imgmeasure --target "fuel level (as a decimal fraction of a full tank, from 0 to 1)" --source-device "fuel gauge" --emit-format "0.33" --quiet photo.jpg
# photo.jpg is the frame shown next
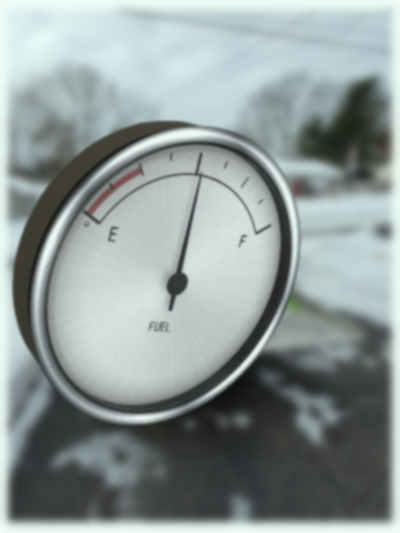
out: 0.5
